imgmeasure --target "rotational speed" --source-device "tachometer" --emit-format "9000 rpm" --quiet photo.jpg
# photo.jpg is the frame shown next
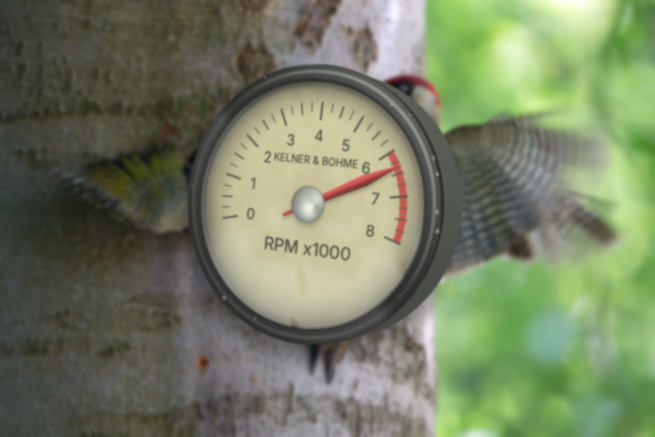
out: 6375 rpm
